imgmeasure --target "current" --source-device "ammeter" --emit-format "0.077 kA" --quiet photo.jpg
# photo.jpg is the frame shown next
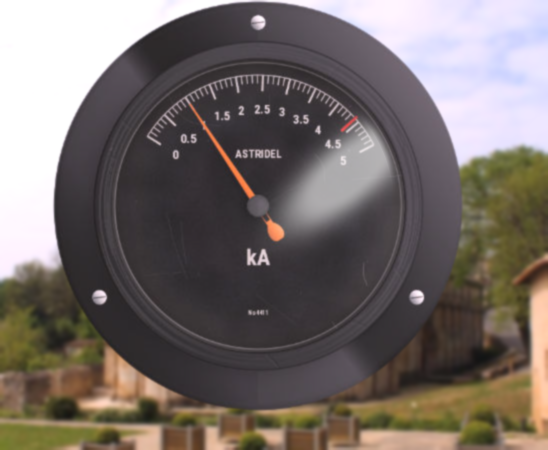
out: 1 kA
